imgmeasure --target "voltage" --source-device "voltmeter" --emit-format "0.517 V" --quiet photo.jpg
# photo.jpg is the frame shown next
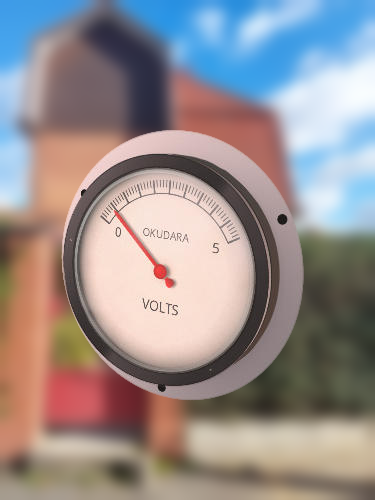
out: 0.5 V
